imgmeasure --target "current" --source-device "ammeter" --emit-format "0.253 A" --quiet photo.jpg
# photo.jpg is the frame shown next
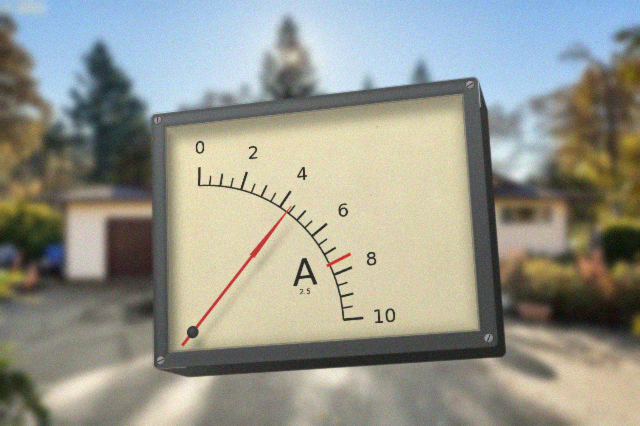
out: 4.5 A
